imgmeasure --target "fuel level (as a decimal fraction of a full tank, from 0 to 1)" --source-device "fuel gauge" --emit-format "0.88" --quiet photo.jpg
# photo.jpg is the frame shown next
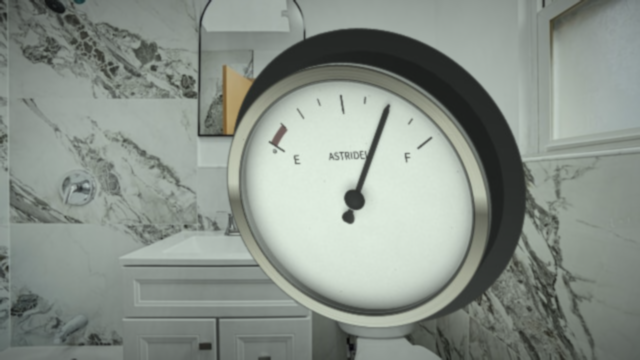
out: 0.75
